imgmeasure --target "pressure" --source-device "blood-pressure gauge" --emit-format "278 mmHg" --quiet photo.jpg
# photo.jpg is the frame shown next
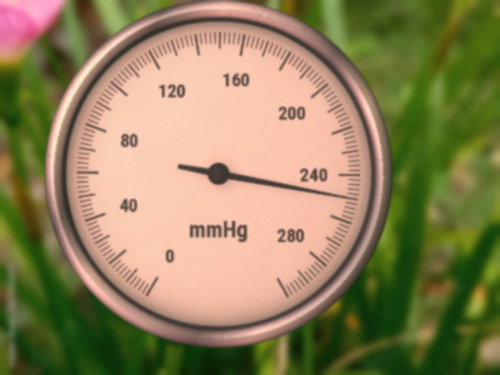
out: 250 mmHg
